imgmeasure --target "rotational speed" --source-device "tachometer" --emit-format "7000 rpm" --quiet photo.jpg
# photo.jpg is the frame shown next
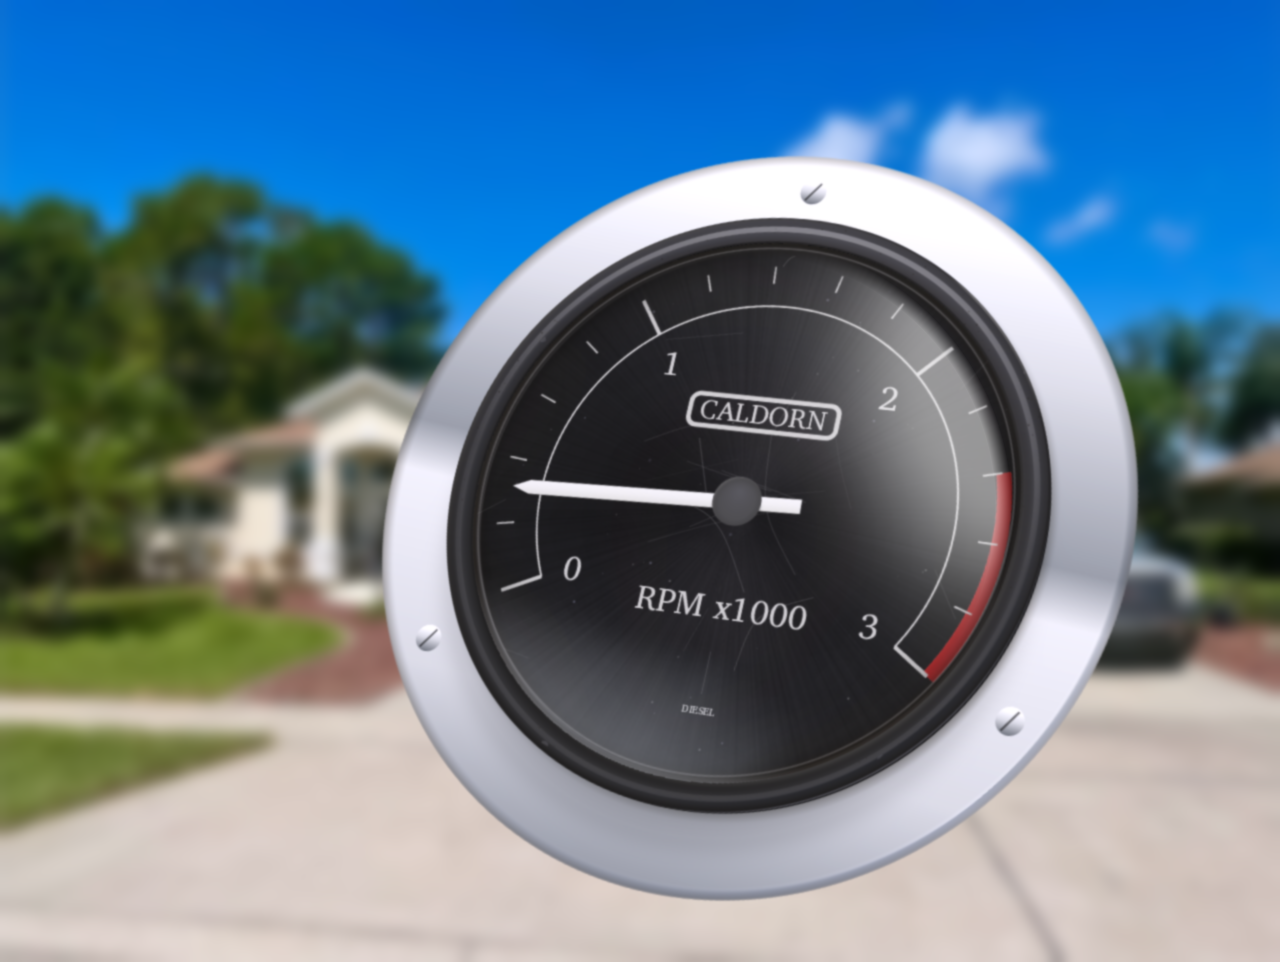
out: 300 rpm
